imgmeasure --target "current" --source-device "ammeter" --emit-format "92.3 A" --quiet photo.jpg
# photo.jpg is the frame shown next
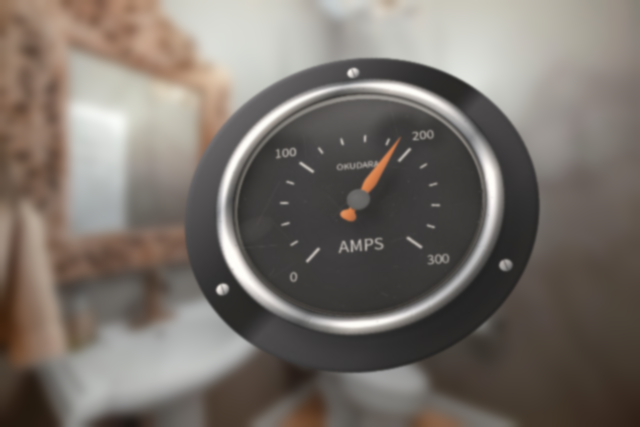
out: 190 A
